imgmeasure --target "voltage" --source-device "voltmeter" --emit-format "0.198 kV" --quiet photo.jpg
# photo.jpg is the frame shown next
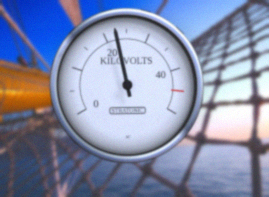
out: 22.5 kV
